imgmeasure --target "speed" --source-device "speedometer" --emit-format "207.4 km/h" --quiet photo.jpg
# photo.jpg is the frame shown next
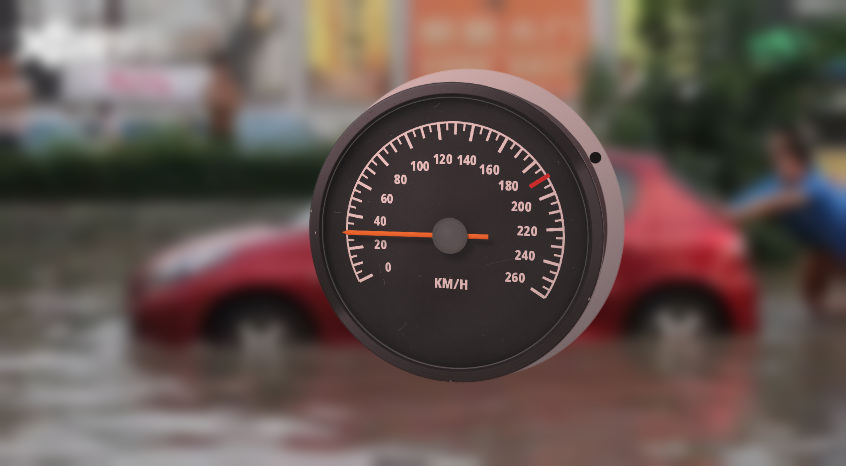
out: 30 km/h
